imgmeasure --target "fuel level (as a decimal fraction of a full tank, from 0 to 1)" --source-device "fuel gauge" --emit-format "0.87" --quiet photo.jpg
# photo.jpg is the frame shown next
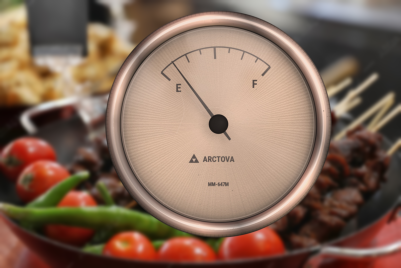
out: 0.125
